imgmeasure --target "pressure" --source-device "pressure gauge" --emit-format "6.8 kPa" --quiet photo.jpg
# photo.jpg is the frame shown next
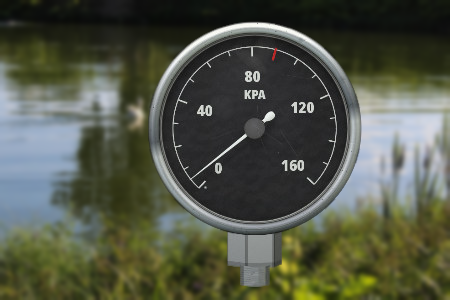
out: 5 kPa
